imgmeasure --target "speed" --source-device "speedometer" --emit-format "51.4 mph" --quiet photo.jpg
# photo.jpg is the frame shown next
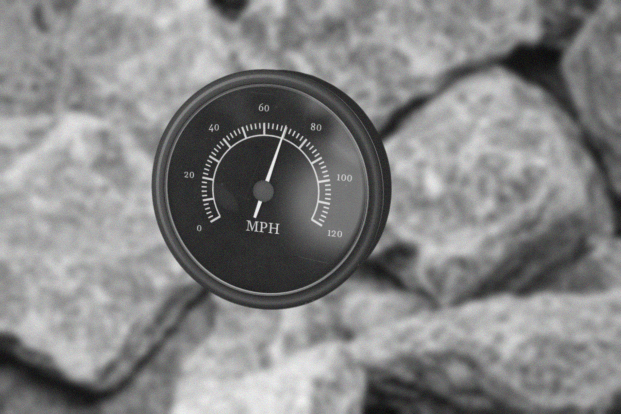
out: 70 mph
